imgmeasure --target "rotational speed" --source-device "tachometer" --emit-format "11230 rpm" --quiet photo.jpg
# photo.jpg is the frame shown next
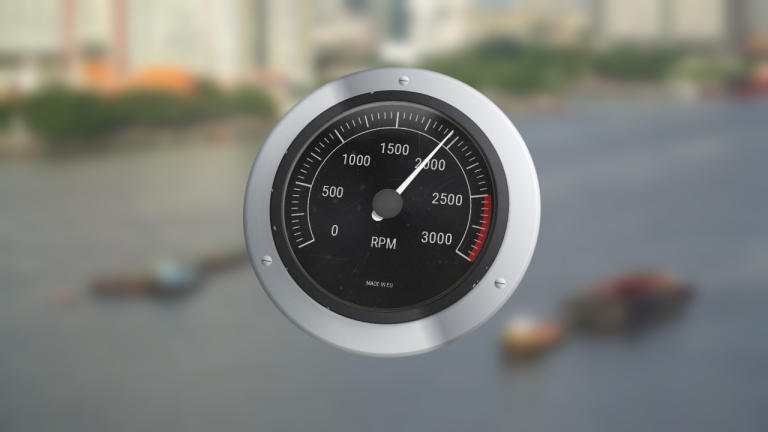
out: 1950 rpm
